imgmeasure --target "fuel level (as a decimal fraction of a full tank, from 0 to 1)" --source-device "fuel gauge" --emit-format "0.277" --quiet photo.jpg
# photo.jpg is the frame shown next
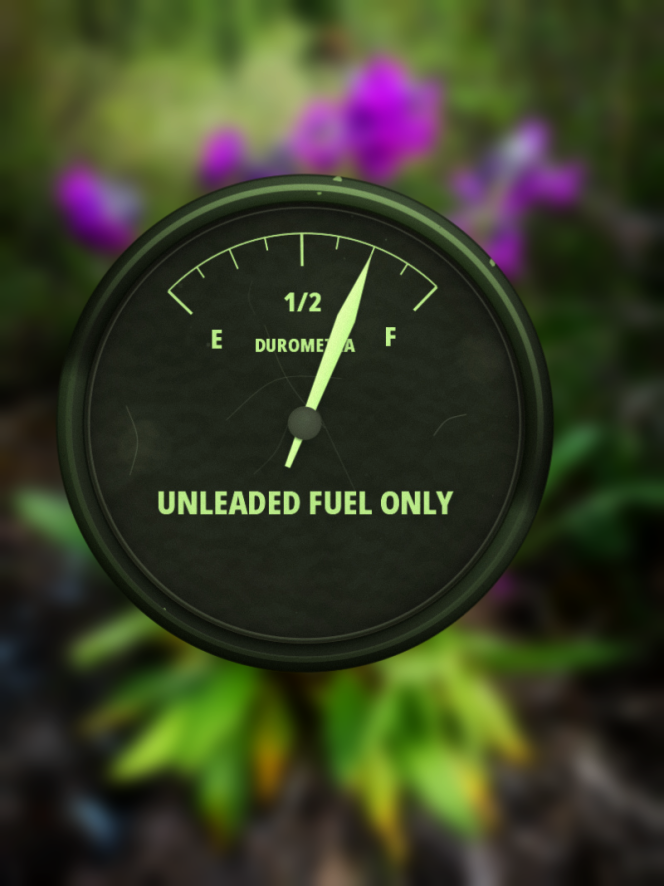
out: 0.75
